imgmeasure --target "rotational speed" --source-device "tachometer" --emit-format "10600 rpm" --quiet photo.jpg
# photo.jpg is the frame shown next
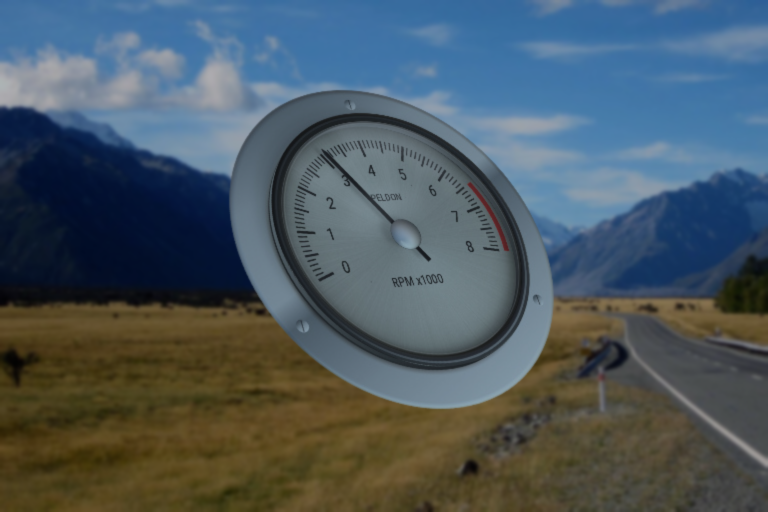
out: 3000 rpm
